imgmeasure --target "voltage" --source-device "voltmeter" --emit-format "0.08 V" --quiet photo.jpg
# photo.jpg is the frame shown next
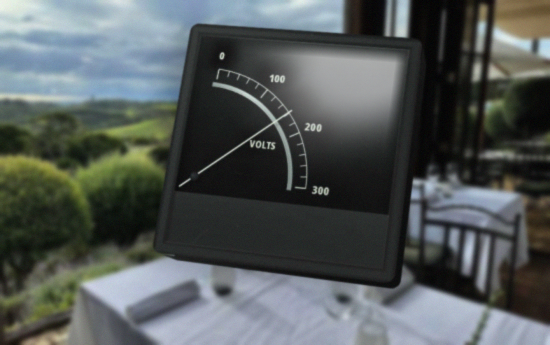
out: 160 V
